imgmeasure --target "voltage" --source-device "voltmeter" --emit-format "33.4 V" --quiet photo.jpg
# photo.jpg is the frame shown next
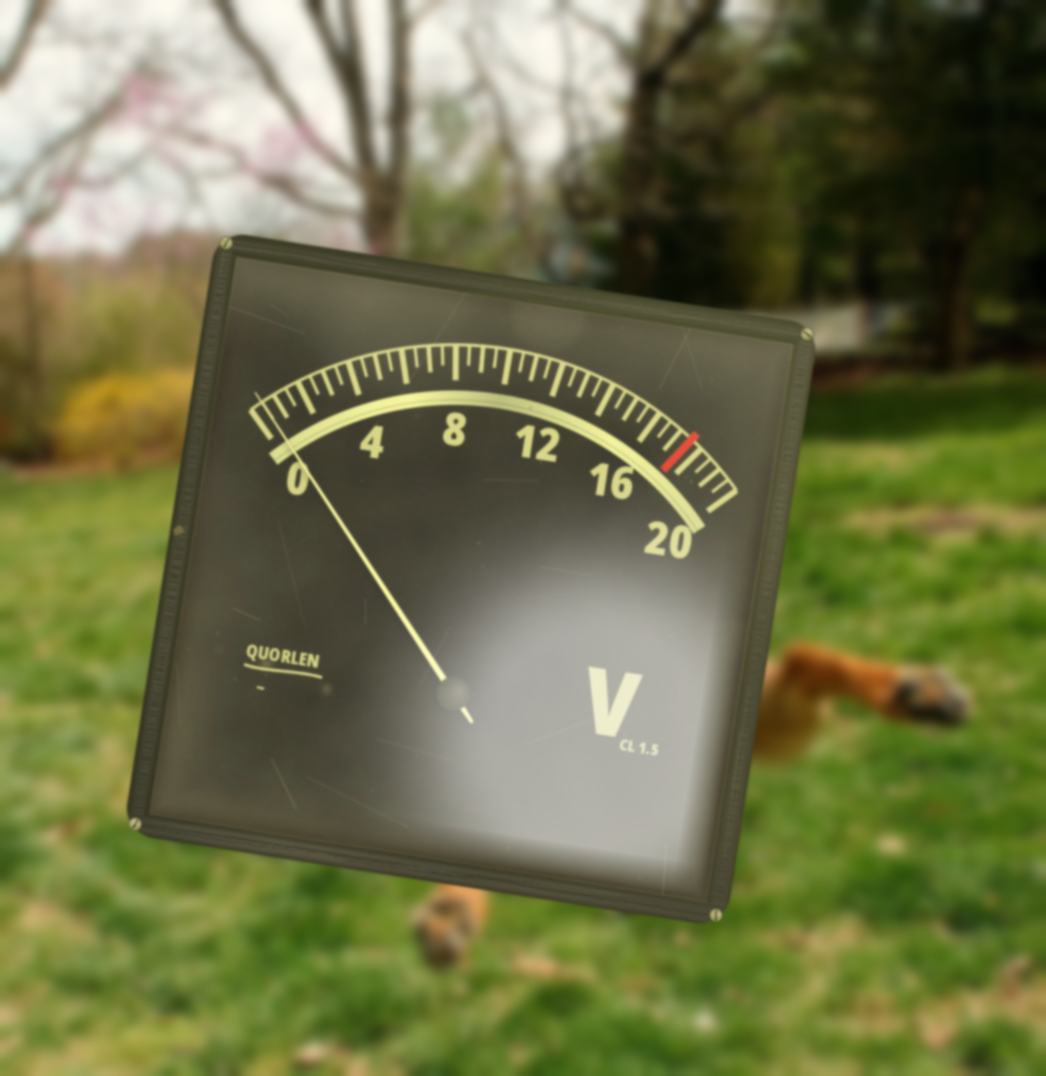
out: 0.5 V
